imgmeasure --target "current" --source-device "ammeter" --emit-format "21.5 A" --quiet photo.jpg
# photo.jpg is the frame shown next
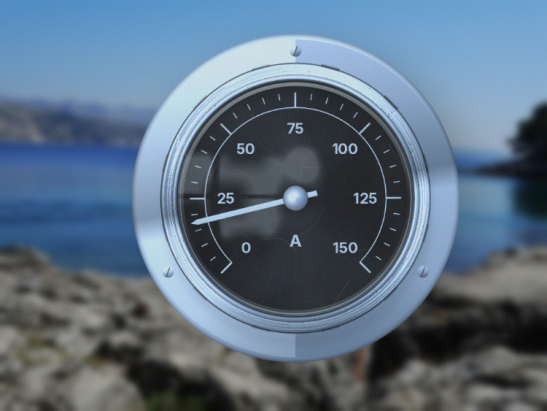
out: 17.5 A
